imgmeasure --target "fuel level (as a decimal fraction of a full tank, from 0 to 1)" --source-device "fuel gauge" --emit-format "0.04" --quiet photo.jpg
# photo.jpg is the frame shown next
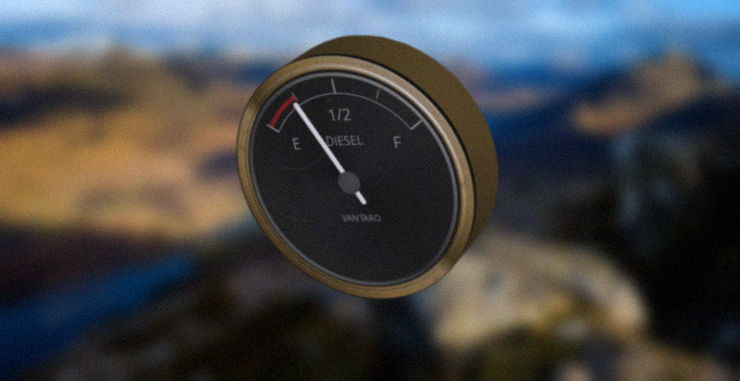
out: 0.25
